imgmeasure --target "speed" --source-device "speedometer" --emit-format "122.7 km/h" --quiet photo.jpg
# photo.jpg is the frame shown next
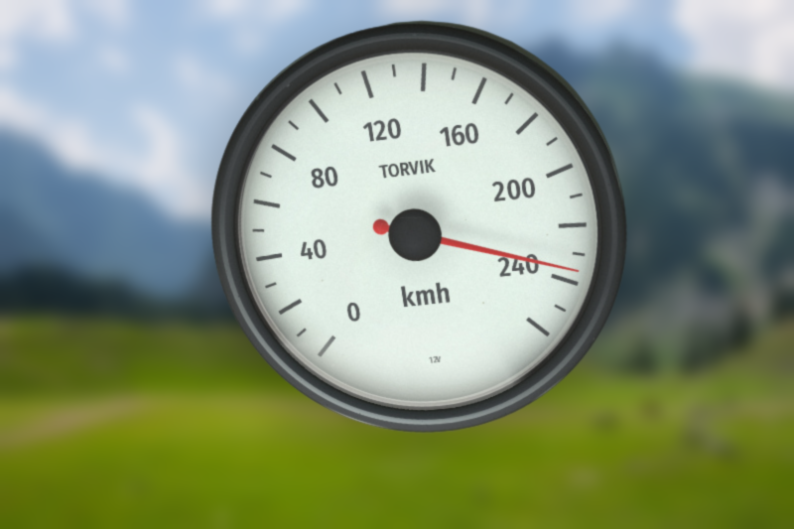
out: 235 km/h
